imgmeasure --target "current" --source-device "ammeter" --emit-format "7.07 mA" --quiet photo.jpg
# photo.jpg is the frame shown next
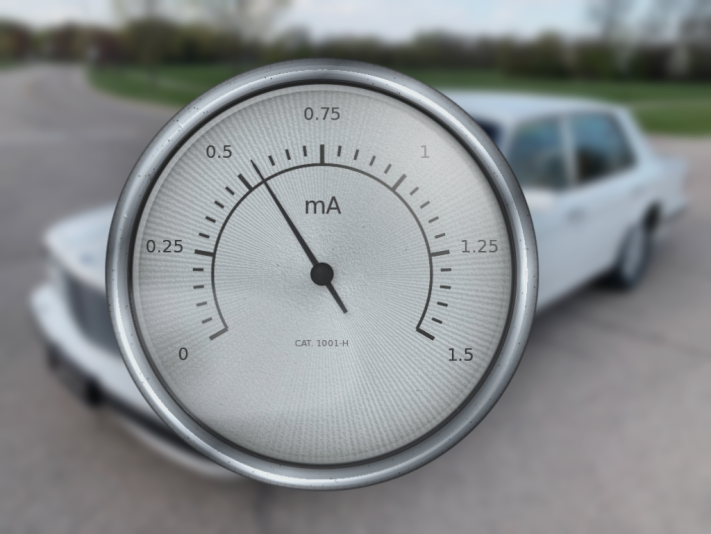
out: 0.55 mA
